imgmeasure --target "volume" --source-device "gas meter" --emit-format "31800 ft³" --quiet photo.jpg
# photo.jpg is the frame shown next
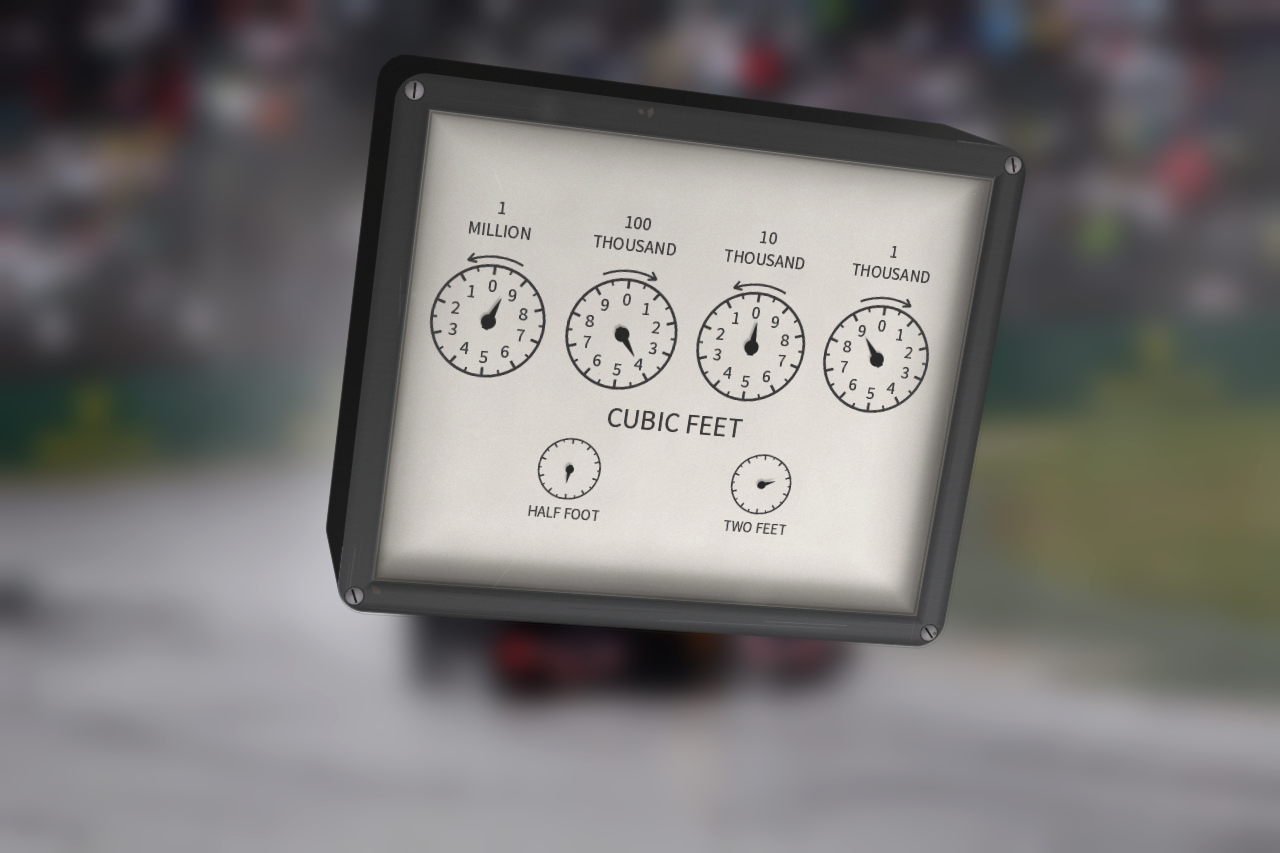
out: 939900 ft³
